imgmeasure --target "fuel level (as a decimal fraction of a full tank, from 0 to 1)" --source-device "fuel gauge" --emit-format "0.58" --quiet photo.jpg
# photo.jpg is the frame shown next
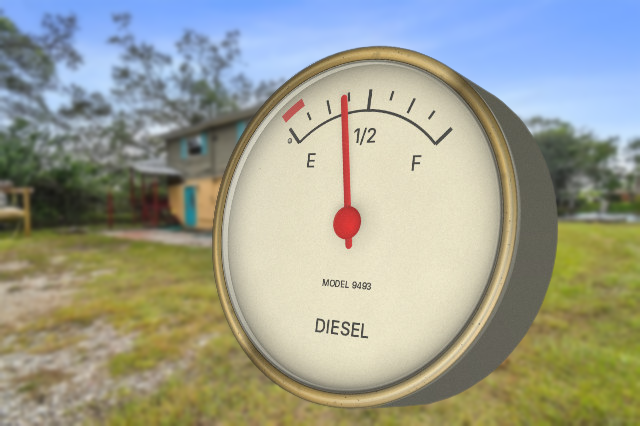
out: 0.375
